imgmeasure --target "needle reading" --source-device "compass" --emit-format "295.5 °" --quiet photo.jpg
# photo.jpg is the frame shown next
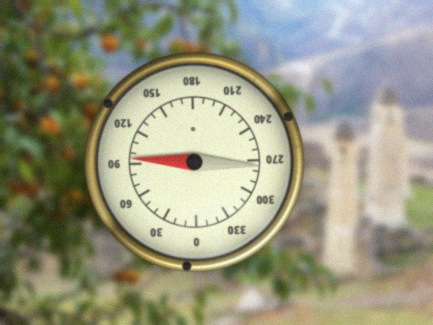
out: 95 °
